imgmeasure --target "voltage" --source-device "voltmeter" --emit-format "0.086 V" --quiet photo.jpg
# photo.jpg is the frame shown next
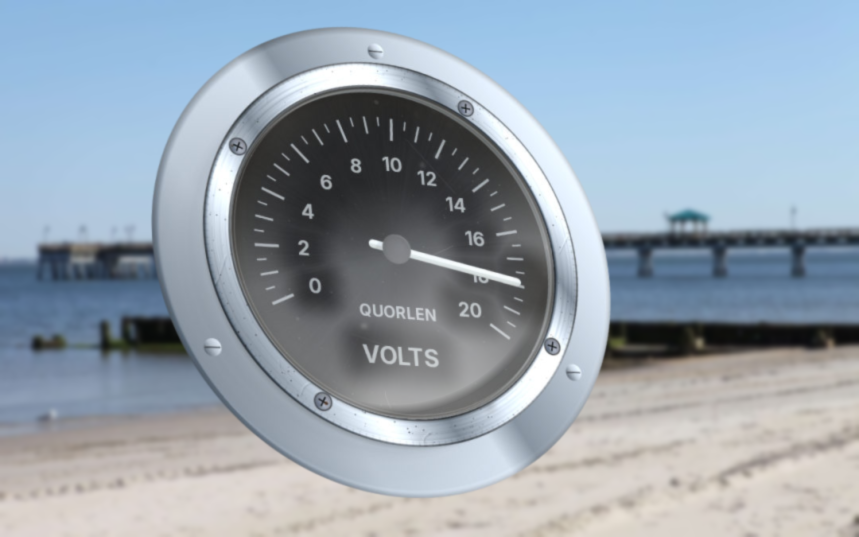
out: 18 V
